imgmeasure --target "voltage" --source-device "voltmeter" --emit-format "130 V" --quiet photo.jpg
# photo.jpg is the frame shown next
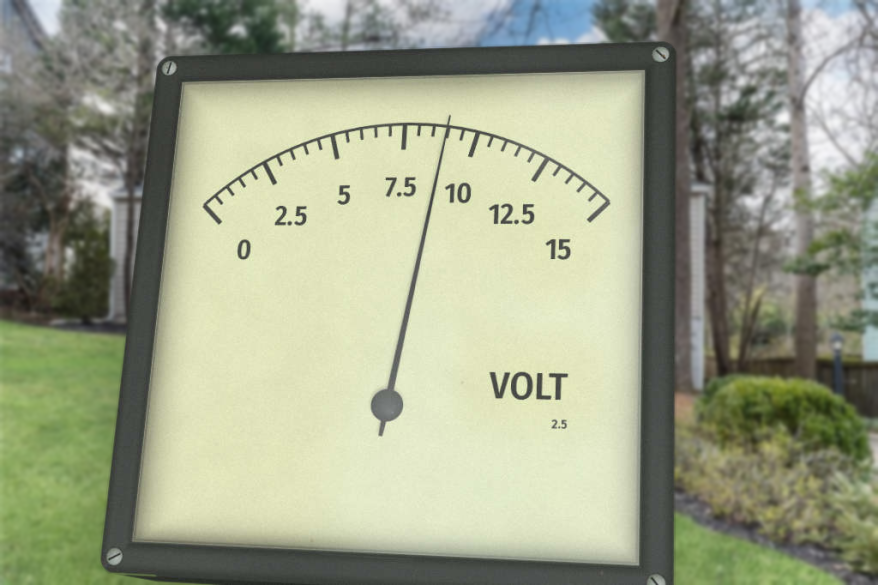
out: 9 V
